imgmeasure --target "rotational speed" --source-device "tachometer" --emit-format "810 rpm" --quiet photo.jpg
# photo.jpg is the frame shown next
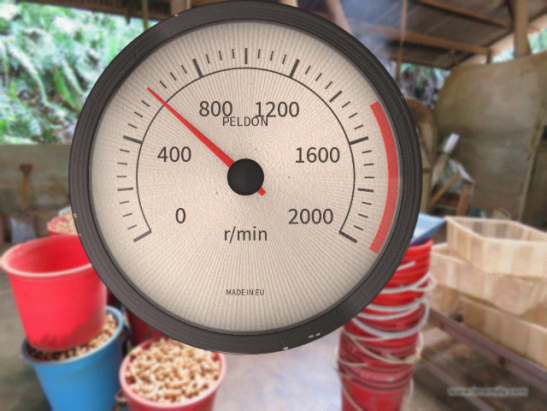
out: 600 rpm
